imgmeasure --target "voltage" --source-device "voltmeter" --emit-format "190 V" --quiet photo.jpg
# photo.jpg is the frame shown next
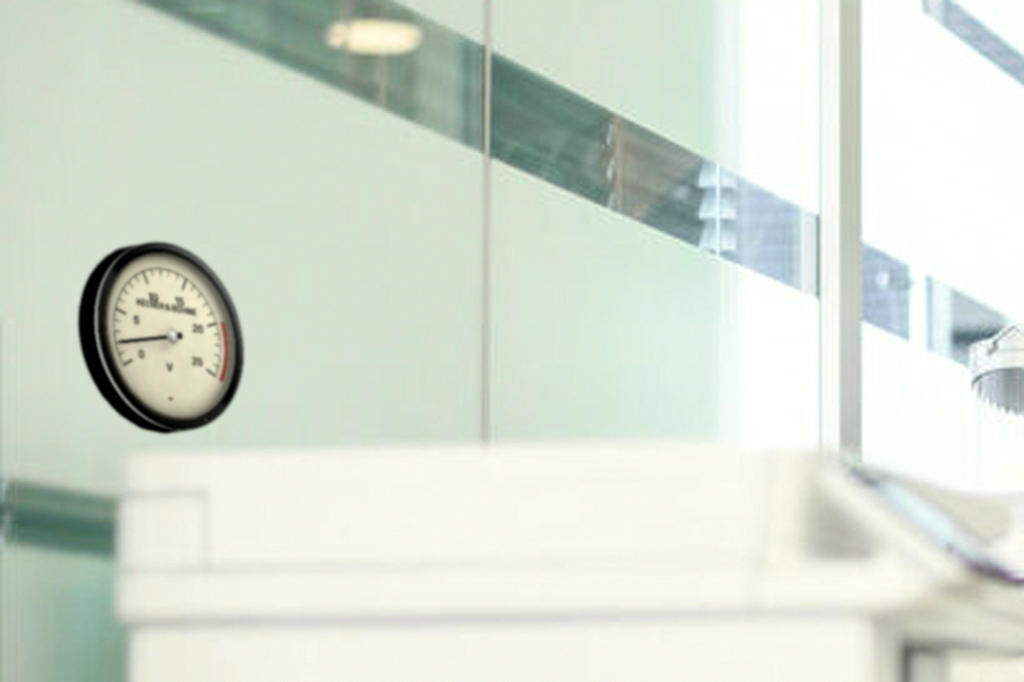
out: 2 V
